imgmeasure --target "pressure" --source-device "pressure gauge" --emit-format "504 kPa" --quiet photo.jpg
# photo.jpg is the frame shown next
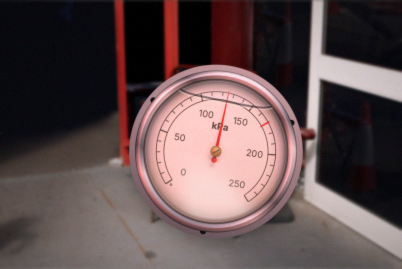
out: 125 kPa
